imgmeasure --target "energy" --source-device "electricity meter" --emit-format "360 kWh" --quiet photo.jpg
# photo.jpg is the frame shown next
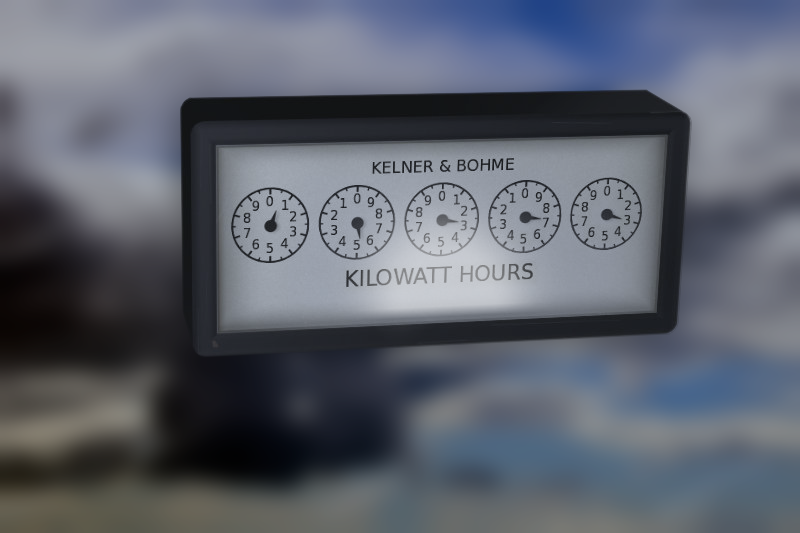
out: 5273 kWh
